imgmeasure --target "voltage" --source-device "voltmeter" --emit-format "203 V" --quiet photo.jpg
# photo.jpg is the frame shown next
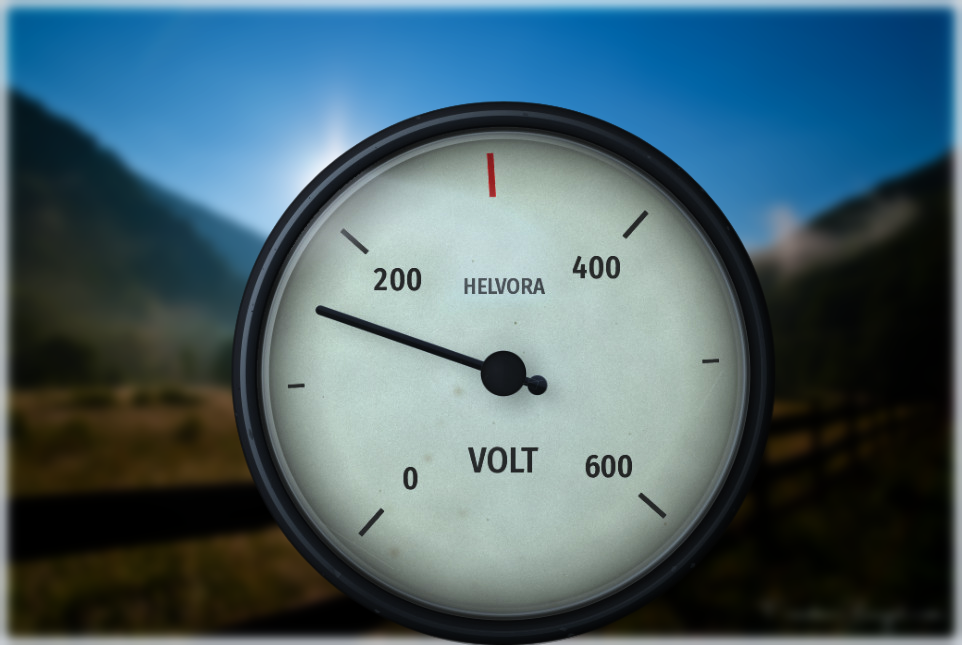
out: 150 V
